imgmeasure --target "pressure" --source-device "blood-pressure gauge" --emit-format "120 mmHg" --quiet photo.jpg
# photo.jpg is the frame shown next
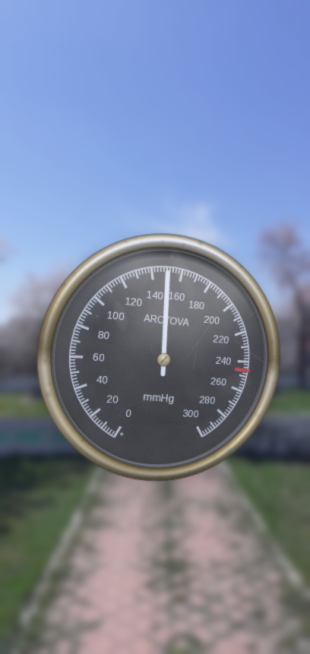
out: 150 mmHg
